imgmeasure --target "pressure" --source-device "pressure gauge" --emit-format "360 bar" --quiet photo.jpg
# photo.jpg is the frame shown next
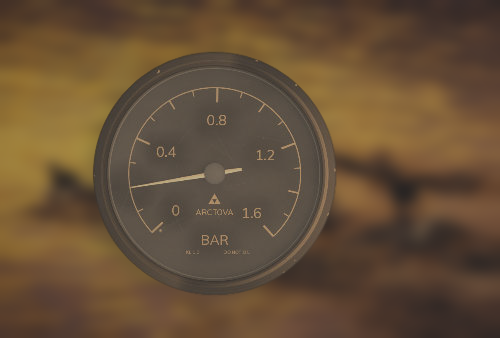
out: 0.2 bar
